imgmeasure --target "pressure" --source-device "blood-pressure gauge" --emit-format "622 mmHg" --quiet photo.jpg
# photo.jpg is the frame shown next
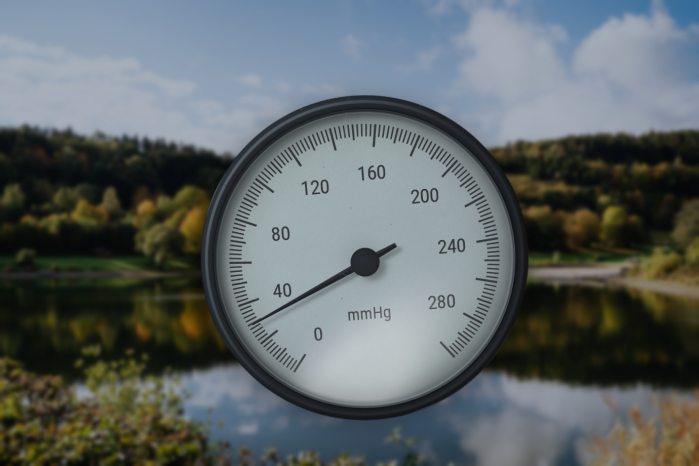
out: 30 mmHg
